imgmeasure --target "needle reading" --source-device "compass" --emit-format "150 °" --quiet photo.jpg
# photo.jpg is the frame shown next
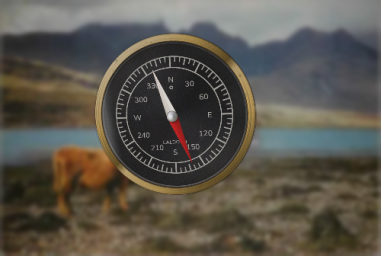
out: 160 °
